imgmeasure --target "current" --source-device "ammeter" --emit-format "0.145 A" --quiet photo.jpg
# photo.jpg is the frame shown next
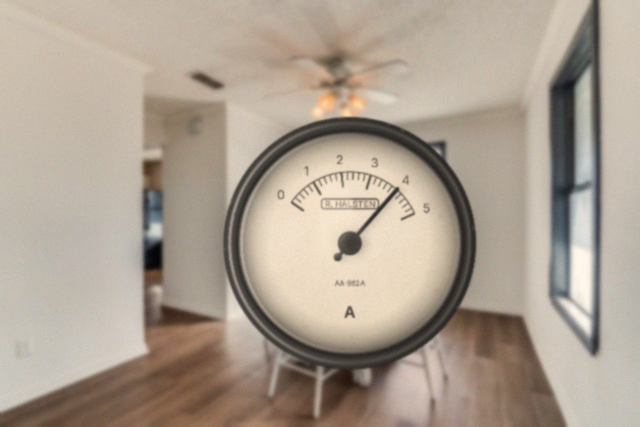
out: 4 A
